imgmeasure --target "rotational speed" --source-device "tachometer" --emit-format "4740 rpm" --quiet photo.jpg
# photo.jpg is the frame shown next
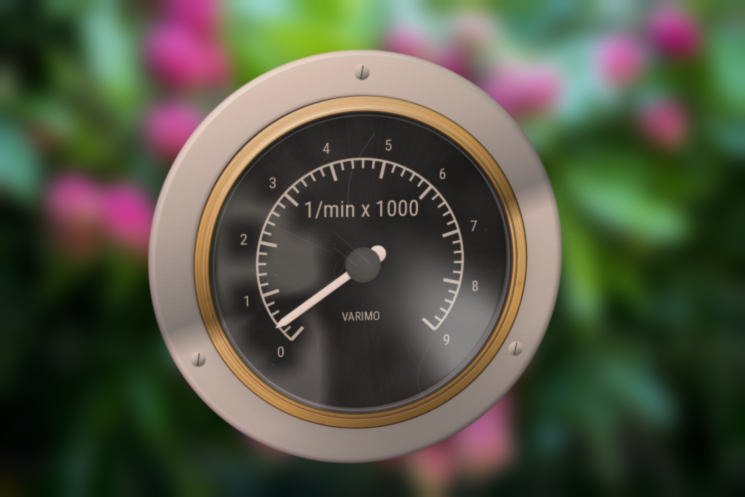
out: 400 rpm
